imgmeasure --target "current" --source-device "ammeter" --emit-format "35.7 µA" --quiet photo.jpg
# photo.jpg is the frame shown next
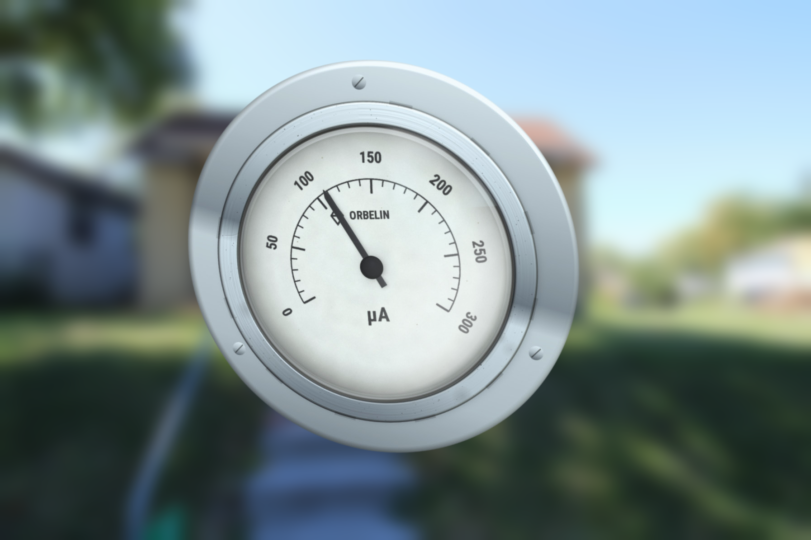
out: 110 µA
